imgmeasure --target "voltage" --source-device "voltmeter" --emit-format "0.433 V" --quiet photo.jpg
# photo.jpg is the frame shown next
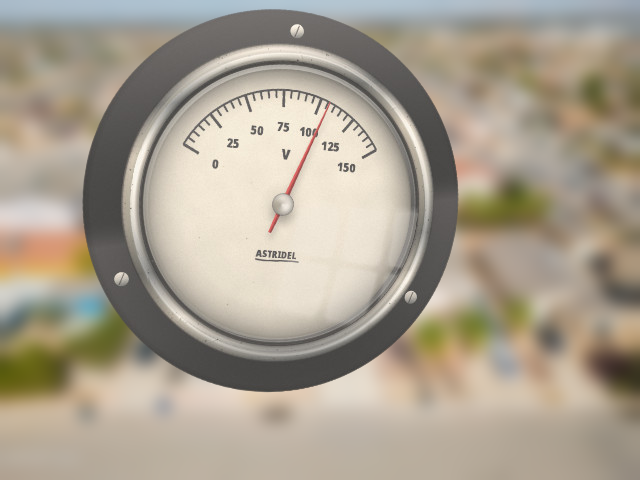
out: 105 V
